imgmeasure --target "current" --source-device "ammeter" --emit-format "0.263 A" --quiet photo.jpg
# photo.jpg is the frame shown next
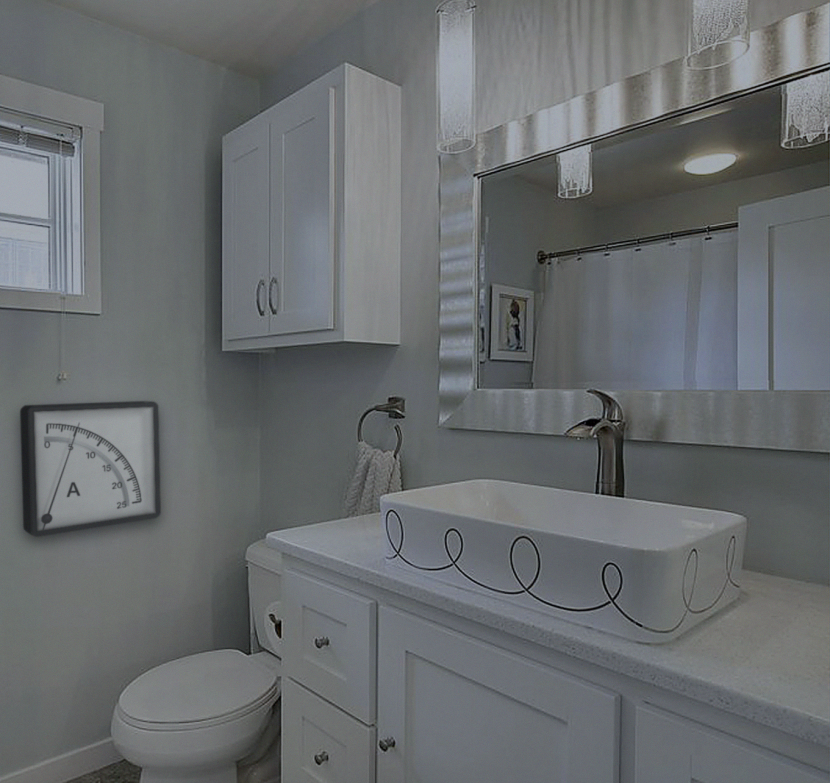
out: 5 A
